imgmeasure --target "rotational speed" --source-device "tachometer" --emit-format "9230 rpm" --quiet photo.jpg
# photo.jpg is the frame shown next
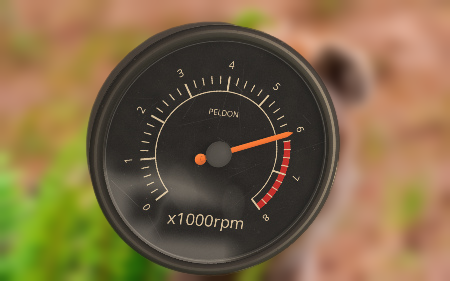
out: 6000 rpm
